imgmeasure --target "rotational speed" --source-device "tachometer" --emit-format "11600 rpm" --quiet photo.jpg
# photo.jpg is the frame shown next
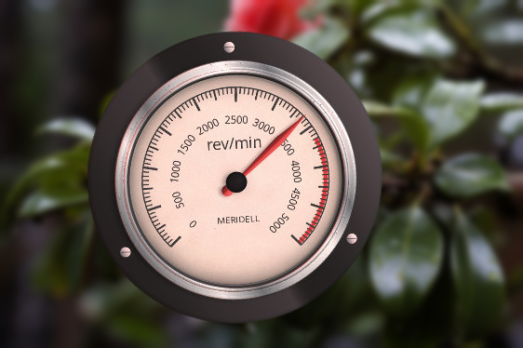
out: 3350 rpm
